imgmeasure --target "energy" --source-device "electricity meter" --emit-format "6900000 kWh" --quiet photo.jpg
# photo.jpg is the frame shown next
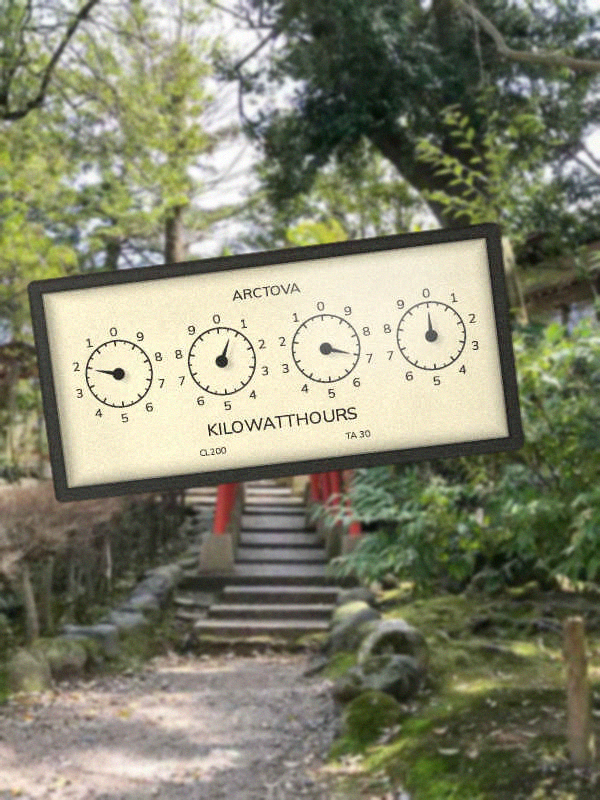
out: 2070 kWh
